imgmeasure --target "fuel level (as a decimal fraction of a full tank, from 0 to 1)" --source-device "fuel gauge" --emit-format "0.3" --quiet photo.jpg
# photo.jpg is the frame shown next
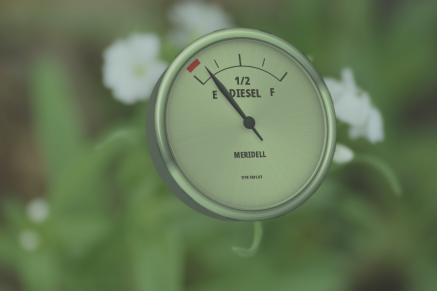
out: 0.125
